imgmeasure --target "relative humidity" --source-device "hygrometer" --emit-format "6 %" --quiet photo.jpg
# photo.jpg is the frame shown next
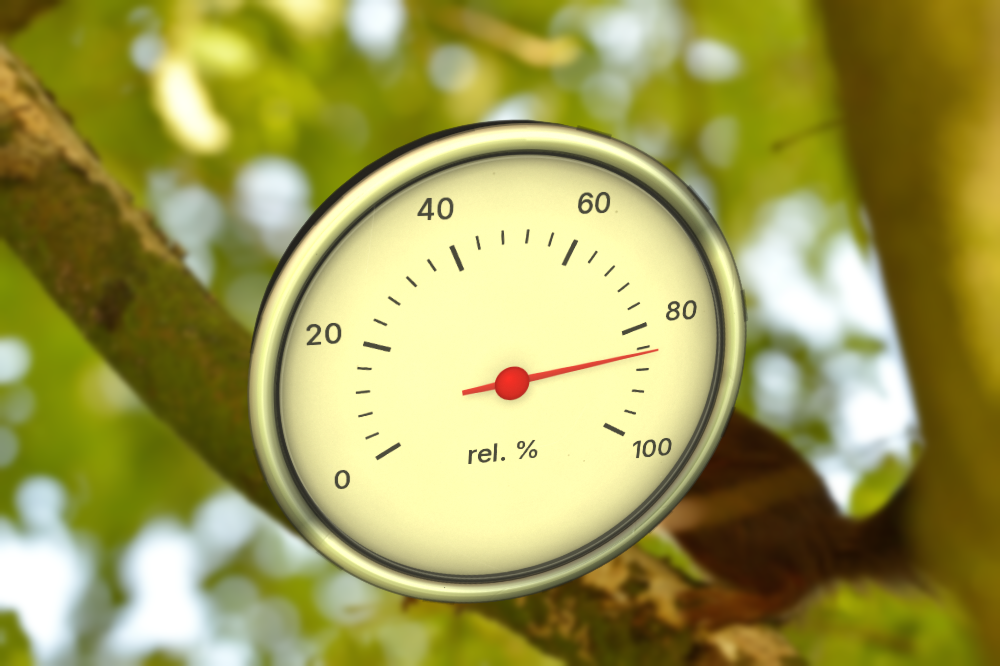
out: 84 %
